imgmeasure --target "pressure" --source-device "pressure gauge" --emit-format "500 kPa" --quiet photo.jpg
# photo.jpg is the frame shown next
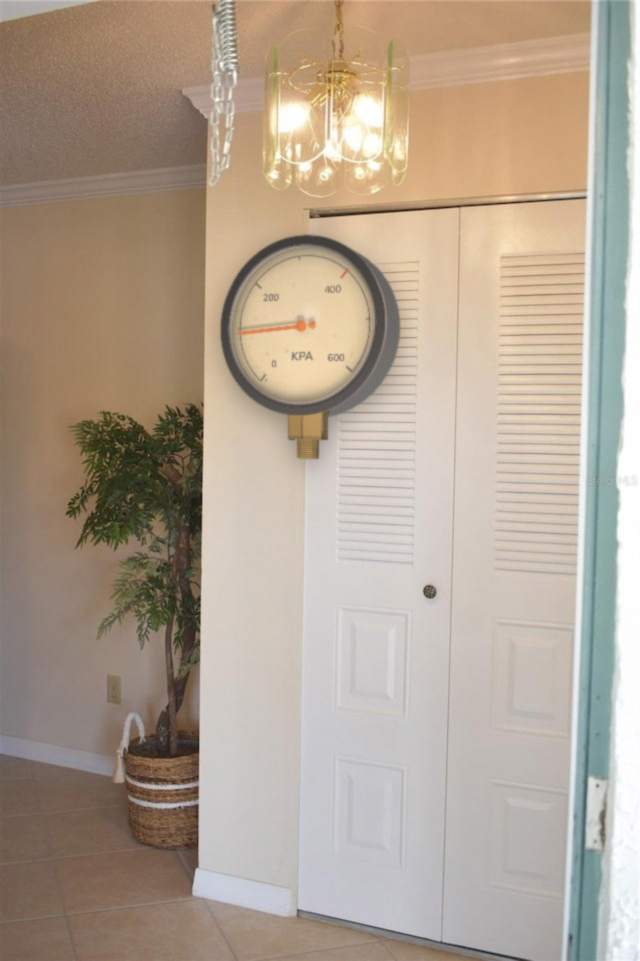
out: 100 kPa
